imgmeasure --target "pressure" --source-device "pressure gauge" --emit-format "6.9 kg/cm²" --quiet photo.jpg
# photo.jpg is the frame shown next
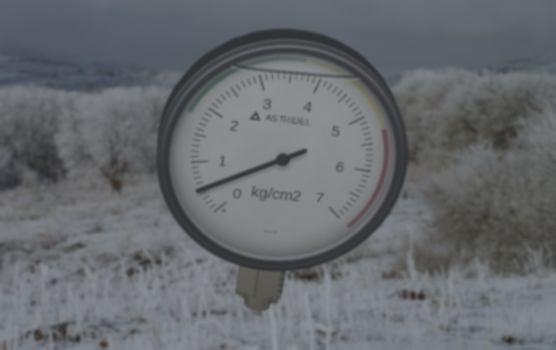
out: 0.5 kg/cm²
